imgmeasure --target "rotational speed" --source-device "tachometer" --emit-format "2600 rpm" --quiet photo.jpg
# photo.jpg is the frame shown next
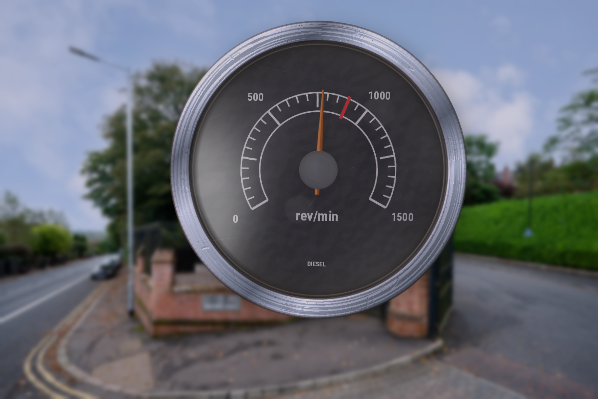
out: 775 rpm
